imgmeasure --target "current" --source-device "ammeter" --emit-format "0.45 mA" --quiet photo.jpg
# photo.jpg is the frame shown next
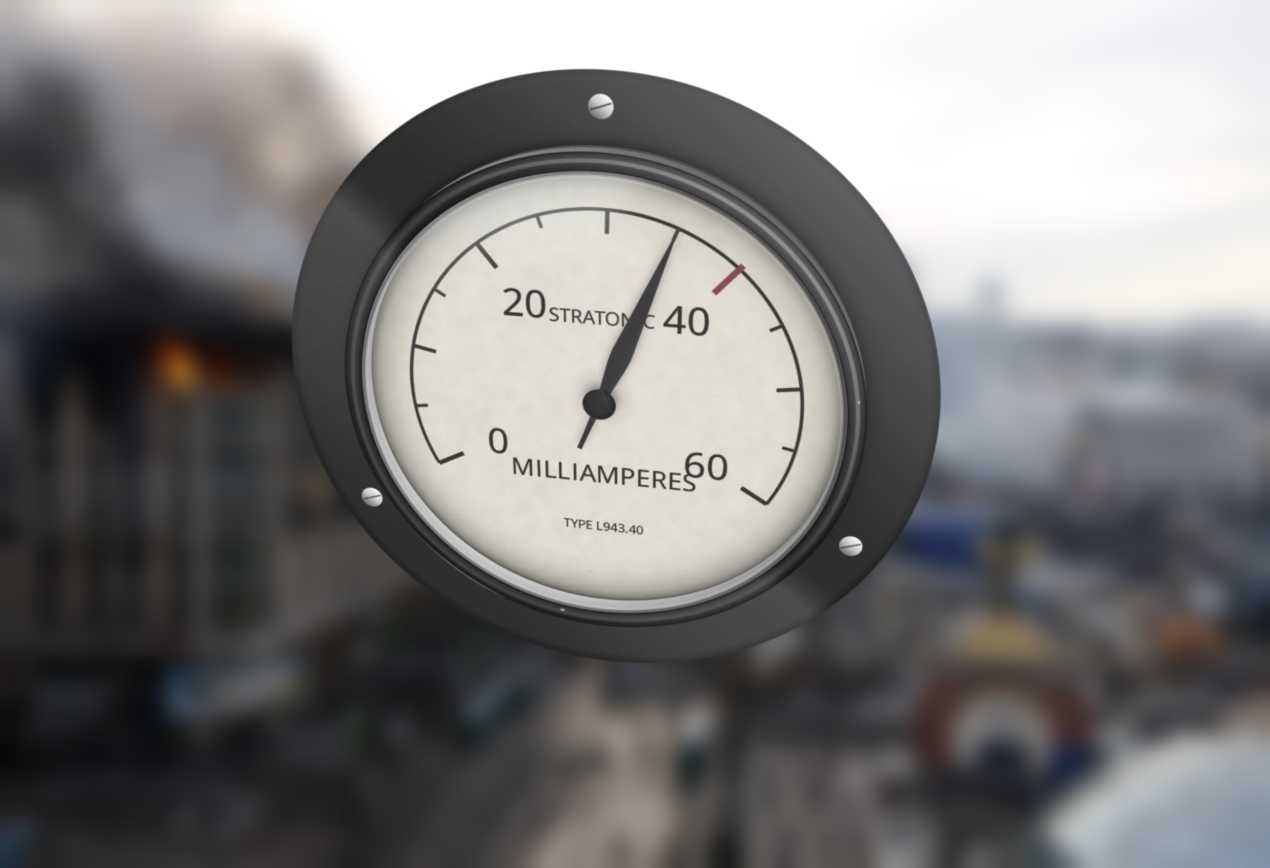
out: 35 mA
